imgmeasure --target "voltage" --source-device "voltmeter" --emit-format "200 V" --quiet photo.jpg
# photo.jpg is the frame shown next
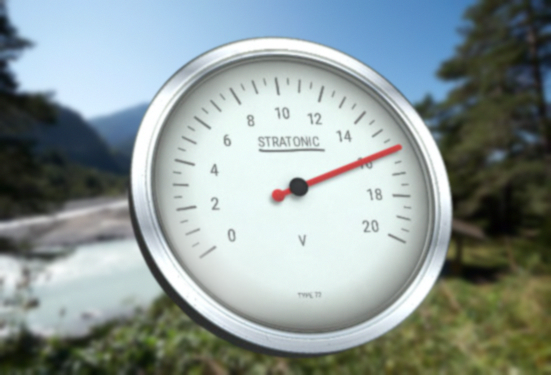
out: 16 V
